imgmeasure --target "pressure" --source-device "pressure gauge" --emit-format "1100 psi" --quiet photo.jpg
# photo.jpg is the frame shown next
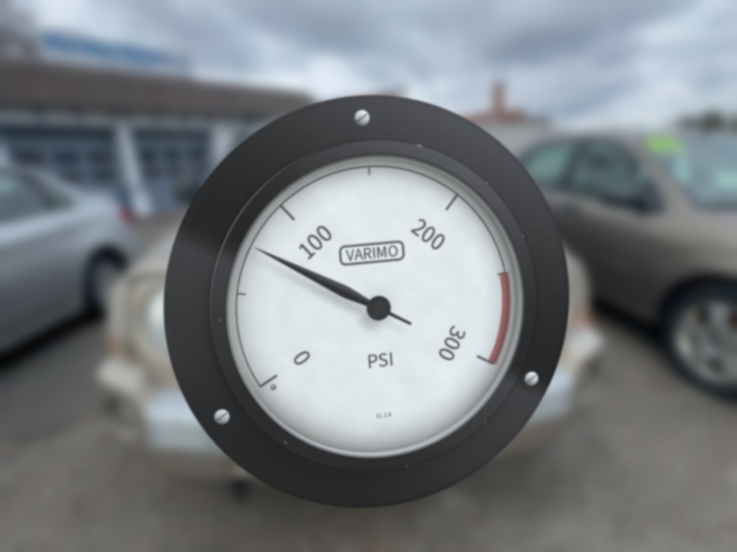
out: 75 psi
